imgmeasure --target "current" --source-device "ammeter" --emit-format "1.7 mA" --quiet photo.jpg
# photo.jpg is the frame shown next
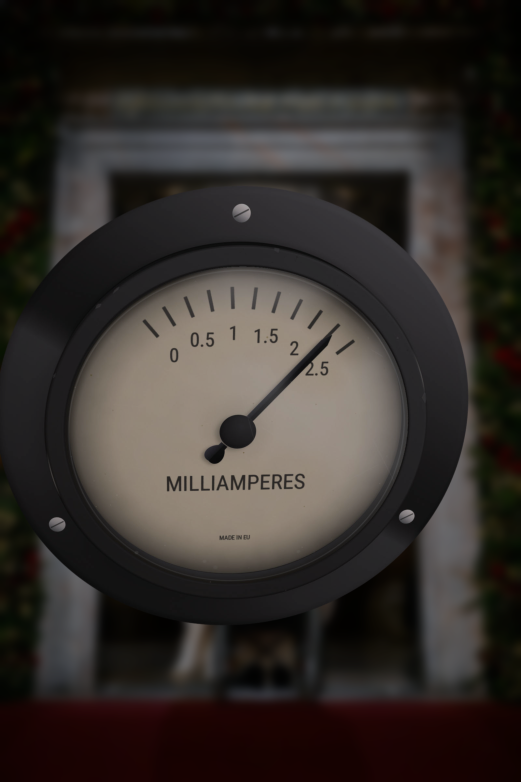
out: 2.25 mA
